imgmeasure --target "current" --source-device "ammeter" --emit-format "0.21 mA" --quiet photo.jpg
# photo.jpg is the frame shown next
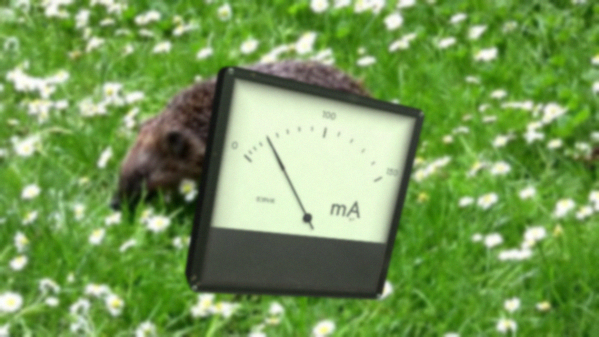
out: 50 mA
